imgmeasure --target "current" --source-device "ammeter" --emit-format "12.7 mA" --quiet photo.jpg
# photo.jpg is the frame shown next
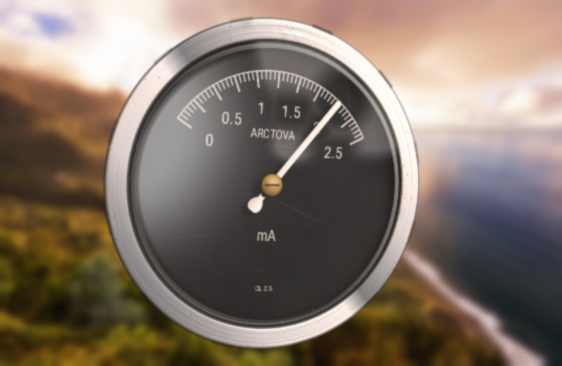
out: 2 mA
